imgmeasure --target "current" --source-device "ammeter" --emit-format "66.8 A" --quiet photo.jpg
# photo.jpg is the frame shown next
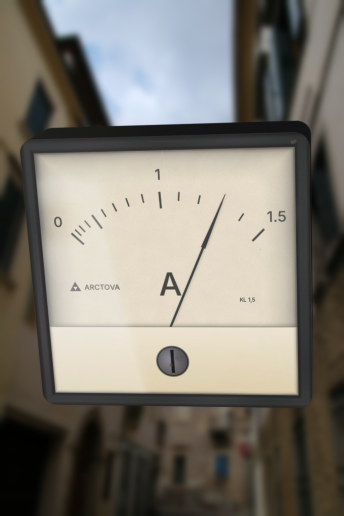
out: 1.3 A
